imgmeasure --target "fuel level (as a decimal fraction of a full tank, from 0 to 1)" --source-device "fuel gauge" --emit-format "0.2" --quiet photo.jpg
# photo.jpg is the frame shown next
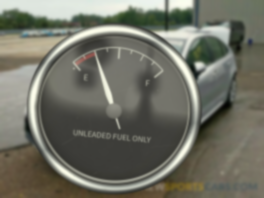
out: 0.25
